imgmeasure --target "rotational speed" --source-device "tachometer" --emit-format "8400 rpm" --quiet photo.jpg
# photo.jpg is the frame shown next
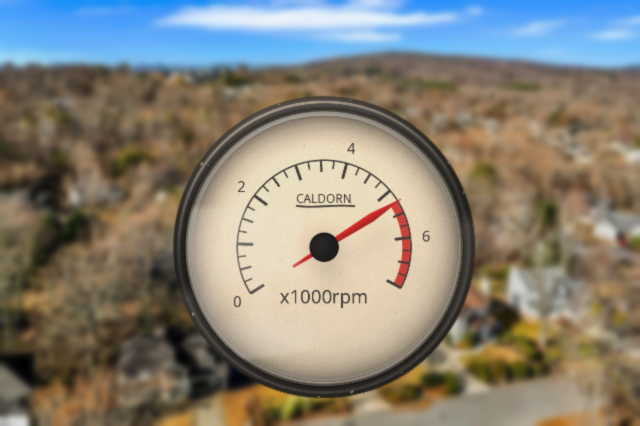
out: 5250 rpm
